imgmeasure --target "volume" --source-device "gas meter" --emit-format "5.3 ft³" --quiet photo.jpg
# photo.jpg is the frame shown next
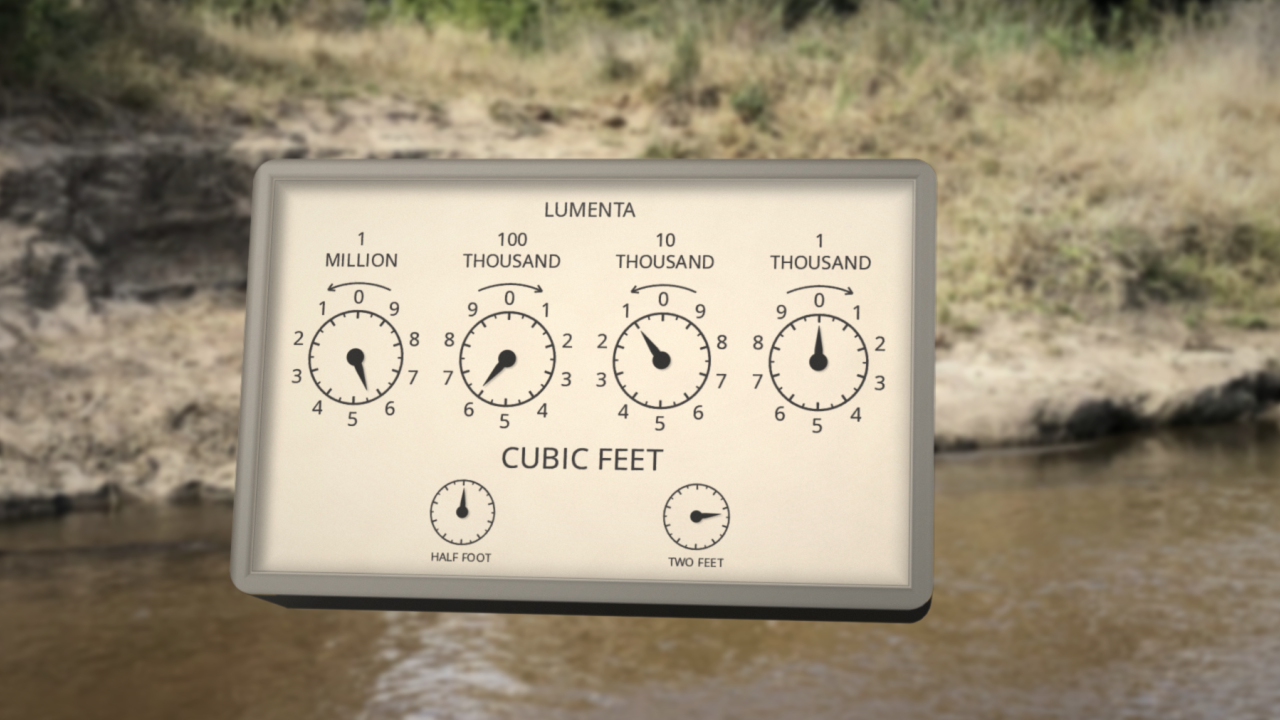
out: 561000 ft³
